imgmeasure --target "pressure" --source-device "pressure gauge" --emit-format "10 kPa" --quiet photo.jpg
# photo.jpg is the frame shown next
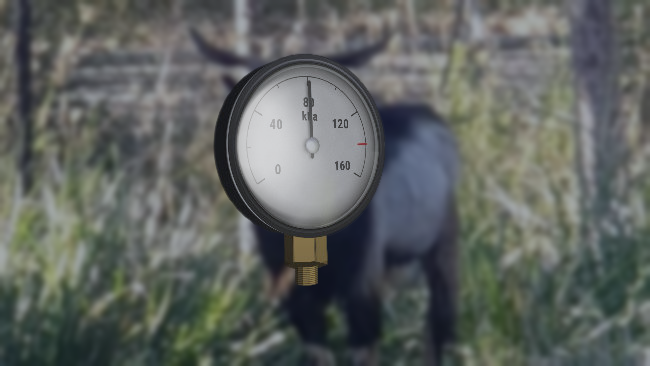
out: 80 kPa
